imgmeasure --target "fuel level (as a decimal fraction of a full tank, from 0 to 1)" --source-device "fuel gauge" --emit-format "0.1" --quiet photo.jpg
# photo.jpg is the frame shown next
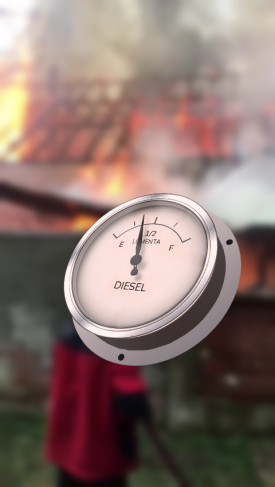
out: 0.375
